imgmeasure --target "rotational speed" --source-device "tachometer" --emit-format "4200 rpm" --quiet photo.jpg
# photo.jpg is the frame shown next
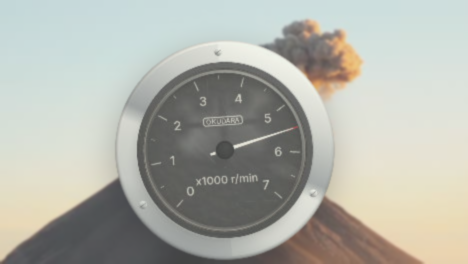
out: 5500 rpm
